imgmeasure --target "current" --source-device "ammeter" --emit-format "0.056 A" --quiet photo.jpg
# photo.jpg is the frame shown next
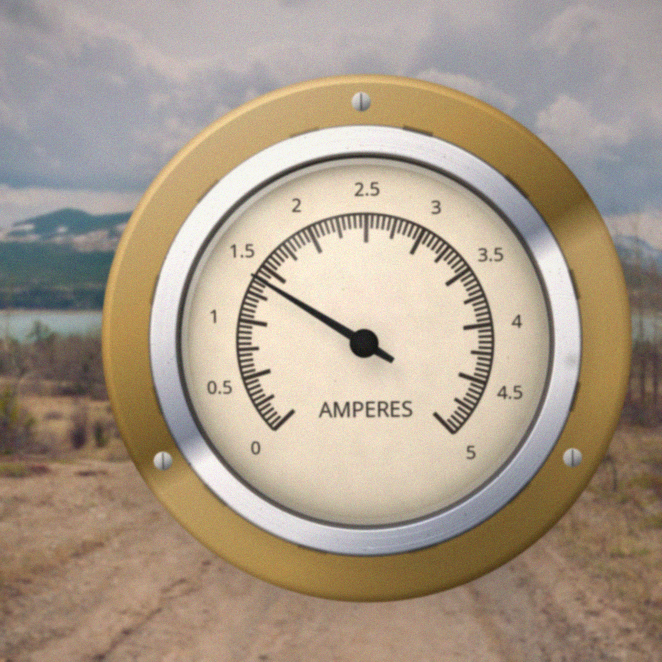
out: 1.4 A
